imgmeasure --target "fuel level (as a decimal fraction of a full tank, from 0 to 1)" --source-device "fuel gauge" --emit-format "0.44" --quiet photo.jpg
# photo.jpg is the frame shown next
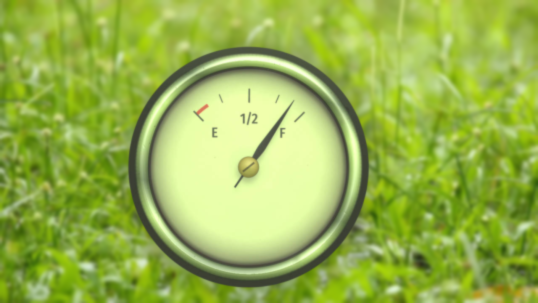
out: 0.875
